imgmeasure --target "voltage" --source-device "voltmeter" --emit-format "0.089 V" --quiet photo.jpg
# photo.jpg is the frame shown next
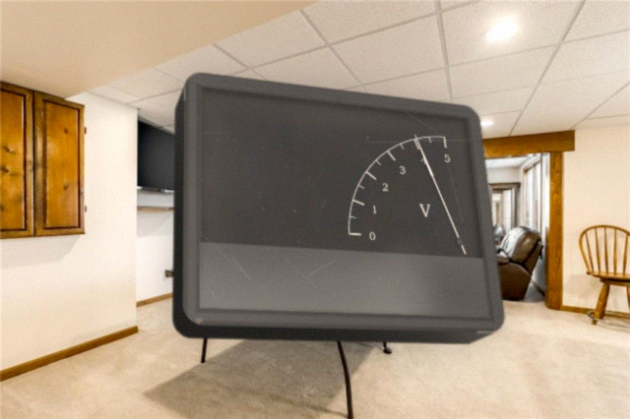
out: 4 V
